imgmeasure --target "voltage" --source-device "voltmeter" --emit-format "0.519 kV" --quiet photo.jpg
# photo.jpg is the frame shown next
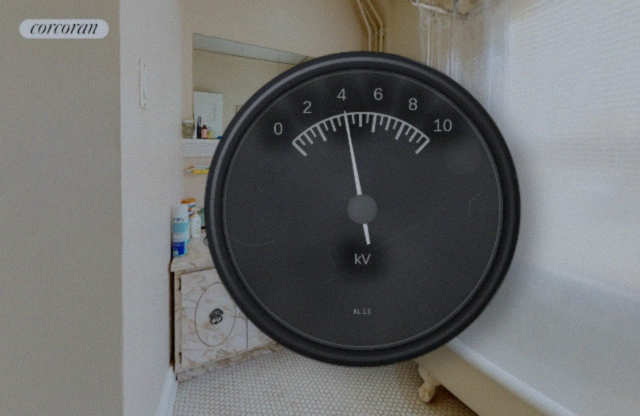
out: 4 kV
